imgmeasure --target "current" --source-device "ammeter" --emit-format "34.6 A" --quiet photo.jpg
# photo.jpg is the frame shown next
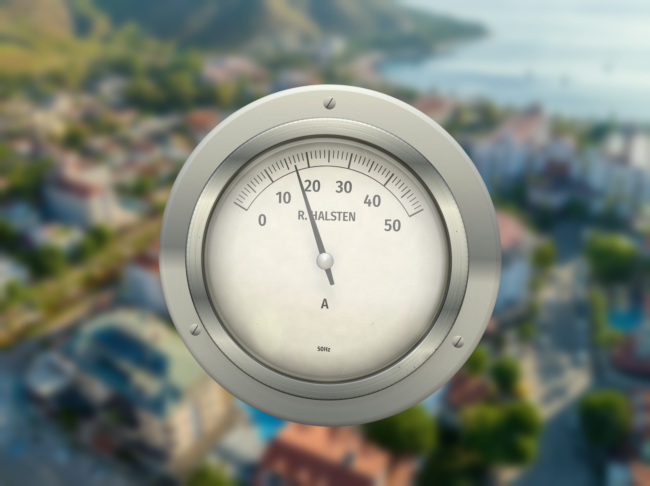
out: 17 A
